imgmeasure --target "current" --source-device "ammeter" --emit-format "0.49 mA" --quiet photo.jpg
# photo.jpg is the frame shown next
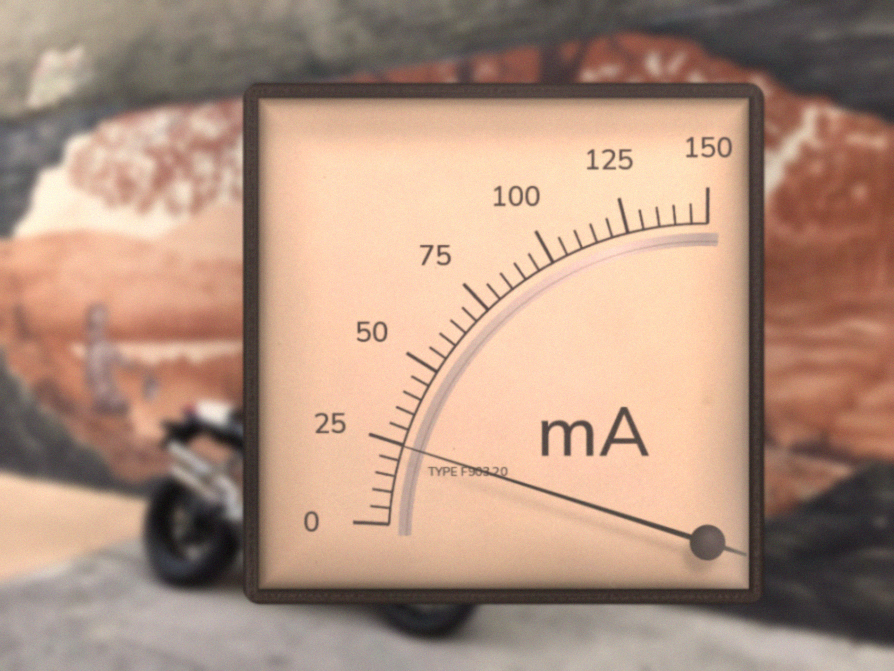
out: 25 mA
